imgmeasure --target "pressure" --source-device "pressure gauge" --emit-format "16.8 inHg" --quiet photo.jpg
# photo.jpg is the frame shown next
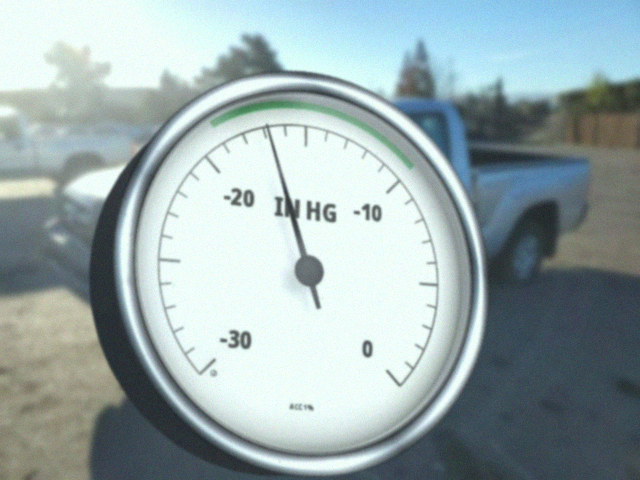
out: -17 inHg
